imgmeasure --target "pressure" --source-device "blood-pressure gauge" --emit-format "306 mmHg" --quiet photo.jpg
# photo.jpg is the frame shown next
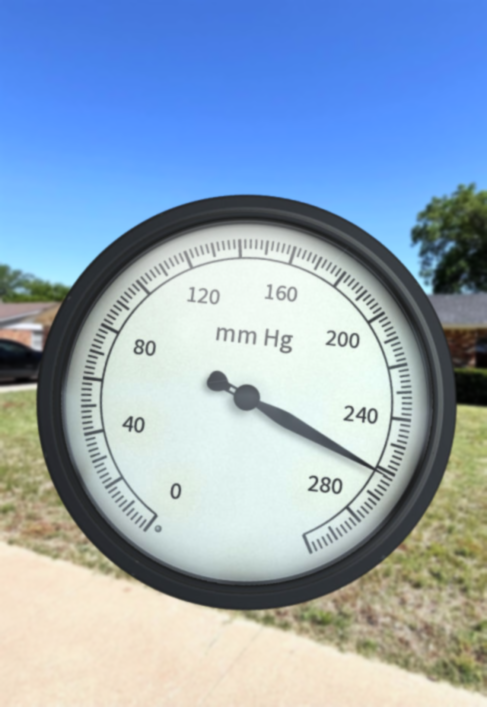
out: 262 mmHg
